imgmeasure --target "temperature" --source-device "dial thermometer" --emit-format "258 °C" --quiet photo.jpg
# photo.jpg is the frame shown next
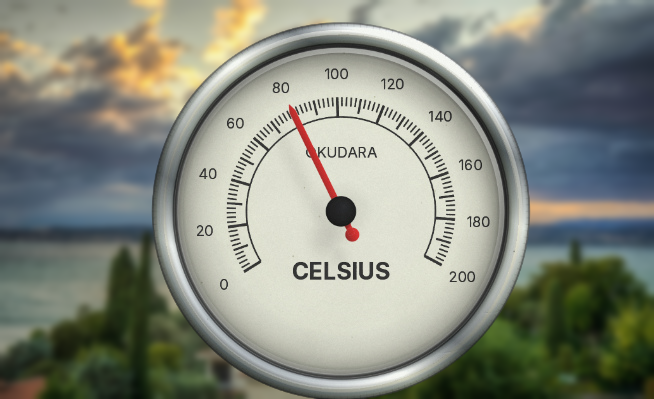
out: 80 °C
